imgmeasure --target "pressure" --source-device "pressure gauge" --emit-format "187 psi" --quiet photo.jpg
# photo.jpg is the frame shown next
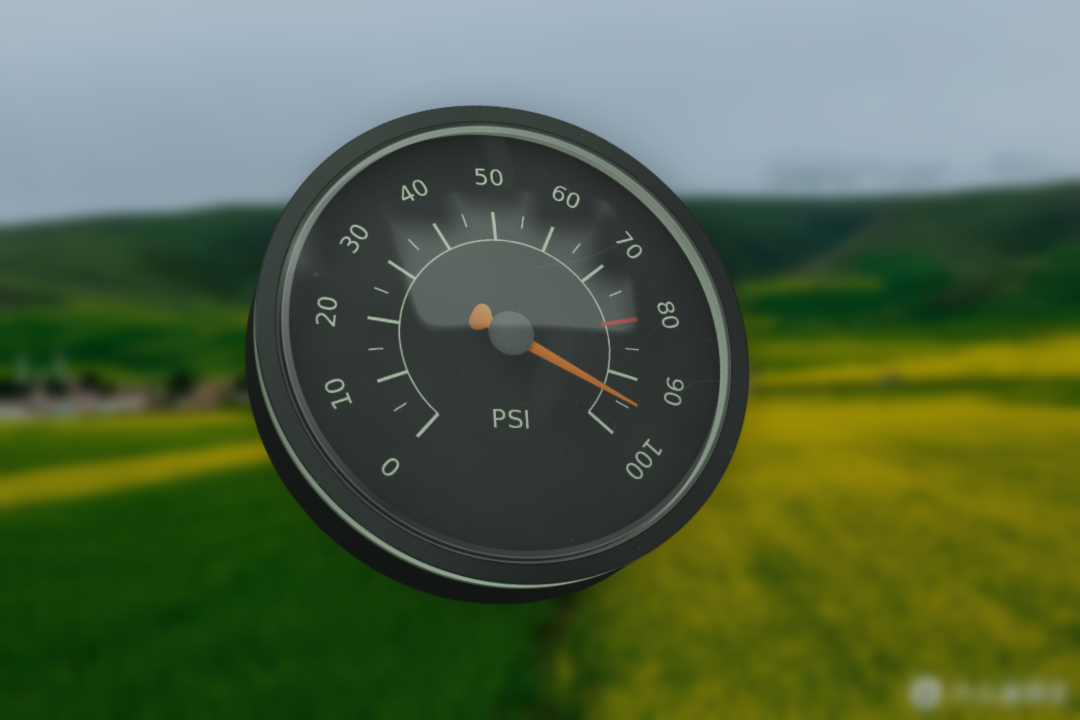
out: 95 psi
